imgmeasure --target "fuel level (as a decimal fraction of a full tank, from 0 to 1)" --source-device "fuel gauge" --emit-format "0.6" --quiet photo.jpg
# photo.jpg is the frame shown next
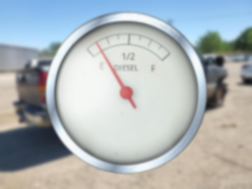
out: 0.125
